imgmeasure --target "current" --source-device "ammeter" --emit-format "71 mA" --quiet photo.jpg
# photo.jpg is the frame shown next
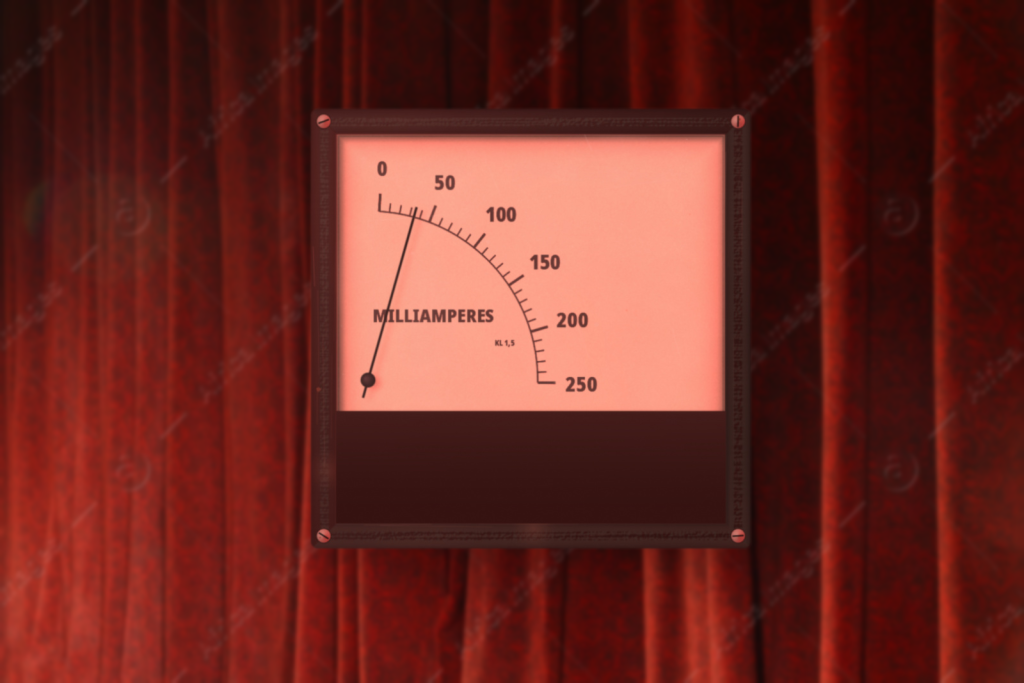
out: 35 mA
